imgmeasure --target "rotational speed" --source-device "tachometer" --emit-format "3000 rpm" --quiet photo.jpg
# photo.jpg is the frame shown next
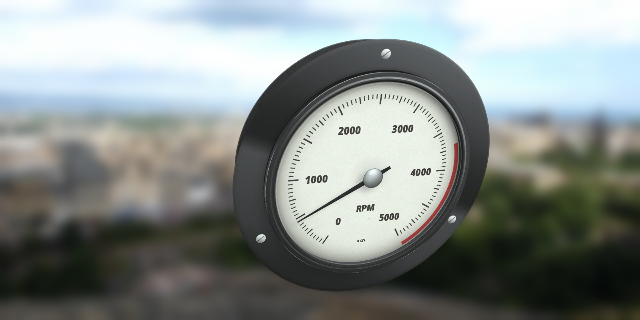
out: 500 rpm
